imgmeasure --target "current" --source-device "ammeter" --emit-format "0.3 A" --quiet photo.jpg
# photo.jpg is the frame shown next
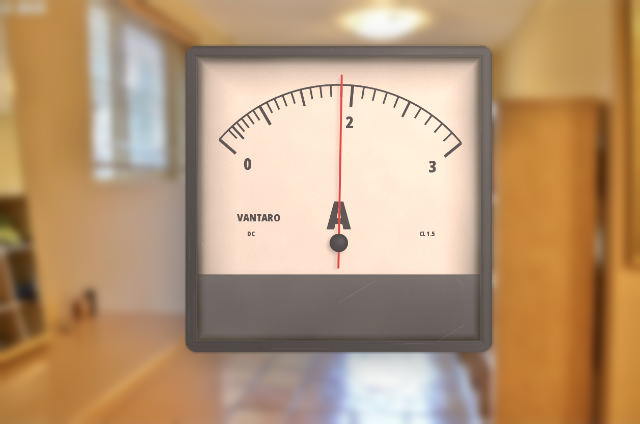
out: 1.9 A
